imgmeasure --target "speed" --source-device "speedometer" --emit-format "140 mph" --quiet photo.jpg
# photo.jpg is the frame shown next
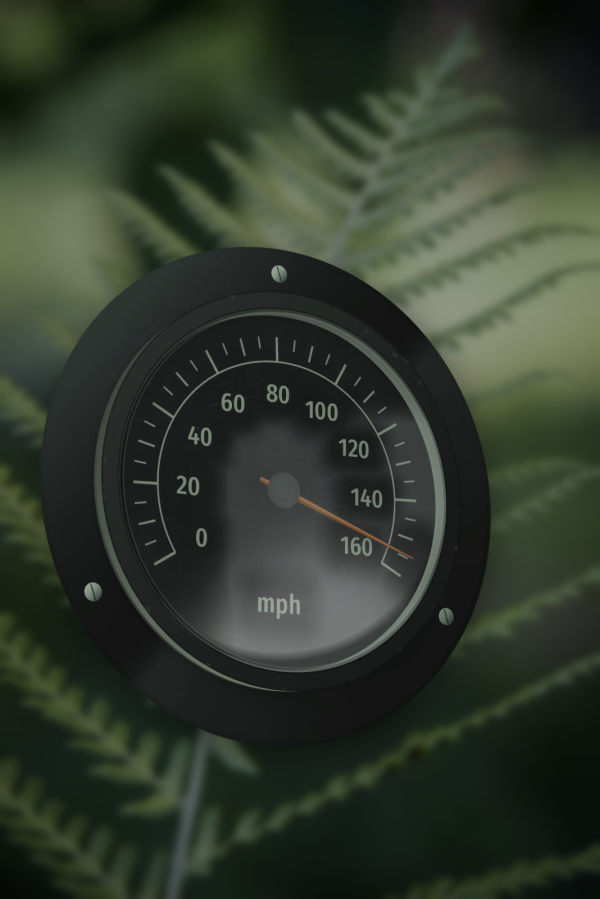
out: 155 mph
